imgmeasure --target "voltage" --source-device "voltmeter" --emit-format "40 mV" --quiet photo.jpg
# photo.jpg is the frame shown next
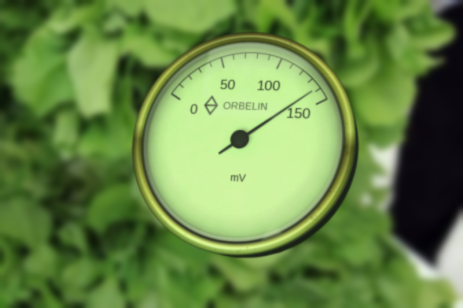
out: 140 mV
